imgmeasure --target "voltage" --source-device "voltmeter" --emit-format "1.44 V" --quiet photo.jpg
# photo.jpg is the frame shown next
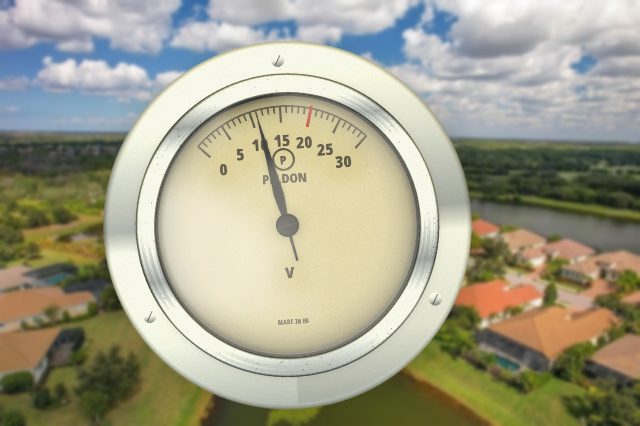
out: 11 V
